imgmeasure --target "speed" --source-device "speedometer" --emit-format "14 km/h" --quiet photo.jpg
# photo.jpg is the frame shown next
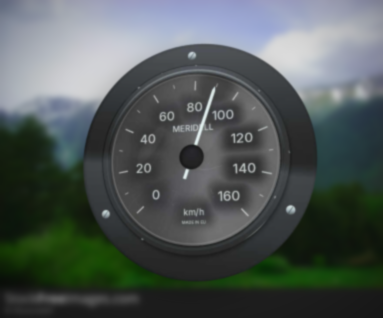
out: 90 km/h
